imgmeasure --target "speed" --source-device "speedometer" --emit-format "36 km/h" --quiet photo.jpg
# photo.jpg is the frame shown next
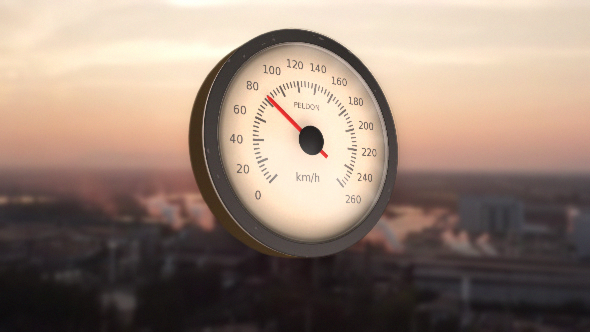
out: 80 km/h
